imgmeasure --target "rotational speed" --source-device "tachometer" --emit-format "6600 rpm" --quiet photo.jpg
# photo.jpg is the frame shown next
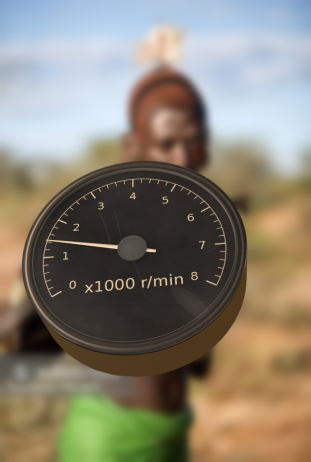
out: 1400 rpm
